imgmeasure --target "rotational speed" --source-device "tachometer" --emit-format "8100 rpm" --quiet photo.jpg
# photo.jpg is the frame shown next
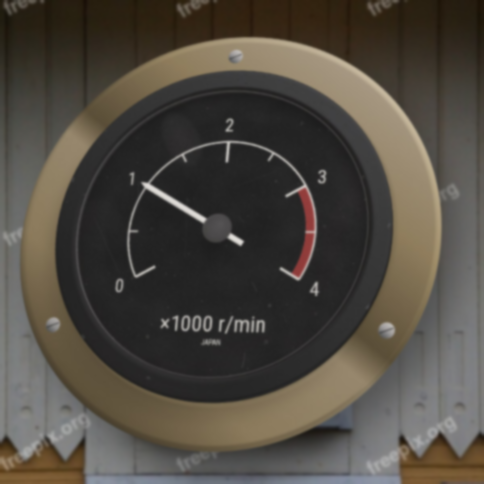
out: 1000 rpm
